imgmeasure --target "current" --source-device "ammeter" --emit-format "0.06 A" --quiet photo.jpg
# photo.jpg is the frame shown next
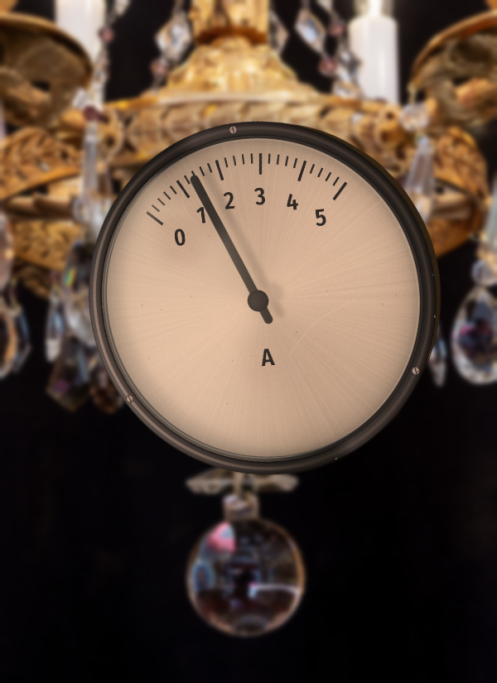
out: 1.4 A
